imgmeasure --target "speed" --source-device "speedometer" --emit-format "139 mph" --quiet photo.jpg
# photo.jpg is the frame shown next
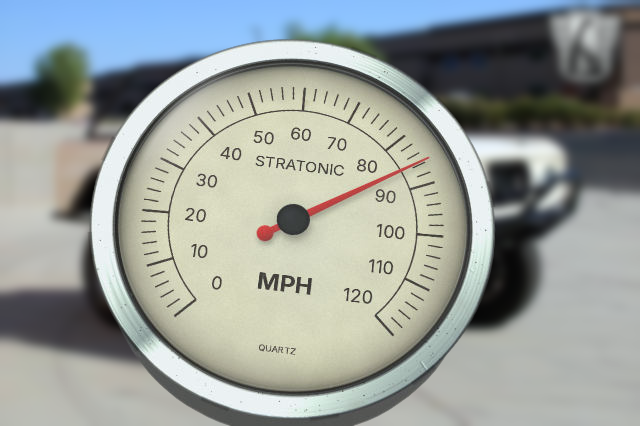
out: 86 mph
